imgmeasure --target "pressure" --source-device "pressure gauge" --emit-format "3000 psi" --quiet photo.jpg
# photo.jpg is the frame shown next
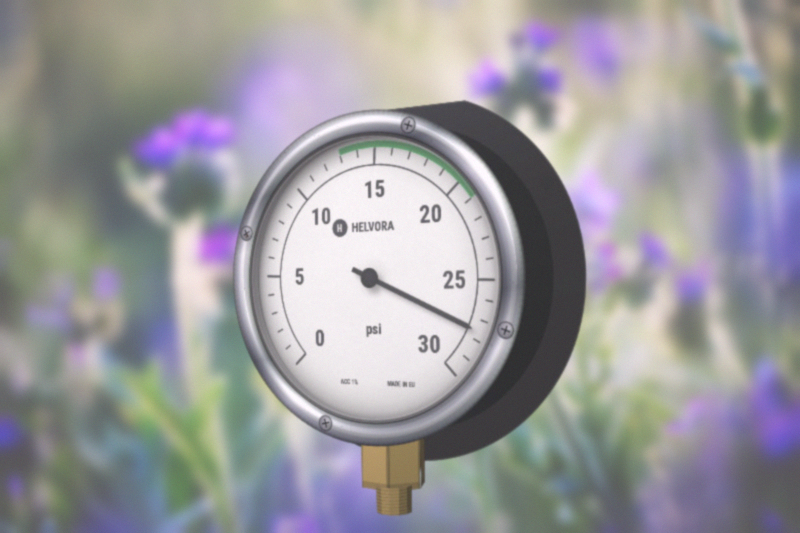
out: 27.5 psi
